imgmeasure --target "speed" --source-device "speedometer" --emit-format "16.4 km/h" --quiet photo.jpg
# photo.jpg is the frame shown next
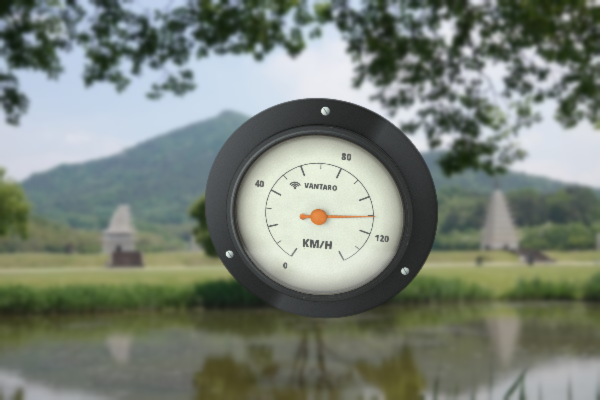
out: 110 km/h
